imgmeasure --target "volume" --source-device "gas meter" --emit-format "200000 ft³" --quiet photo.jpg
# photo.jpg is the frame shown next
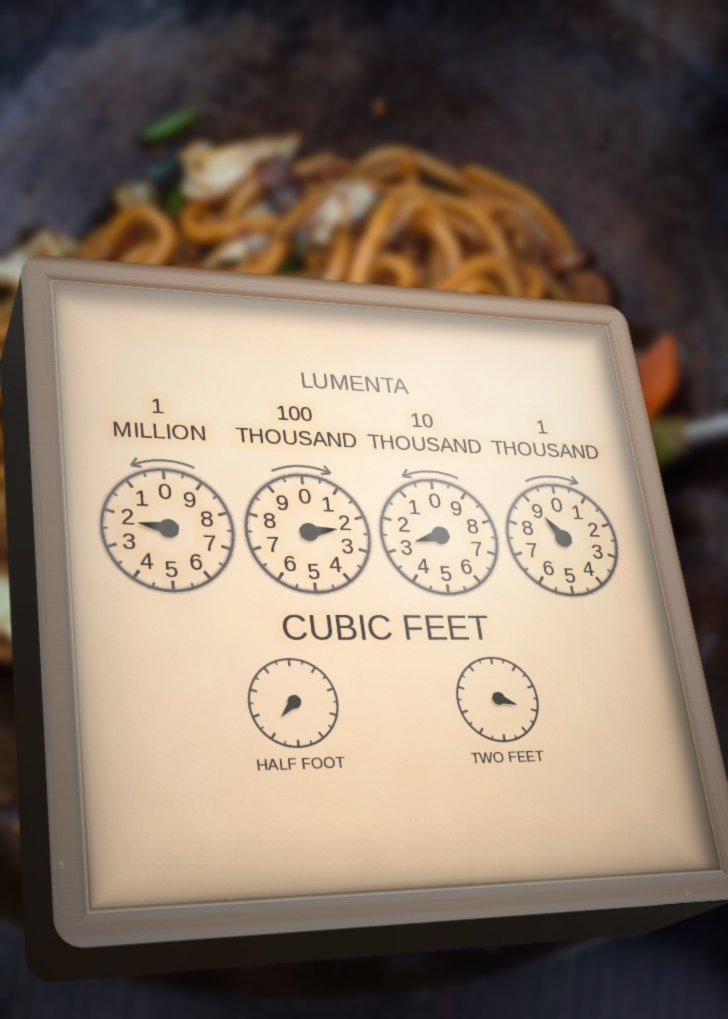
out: 222900 ft³
